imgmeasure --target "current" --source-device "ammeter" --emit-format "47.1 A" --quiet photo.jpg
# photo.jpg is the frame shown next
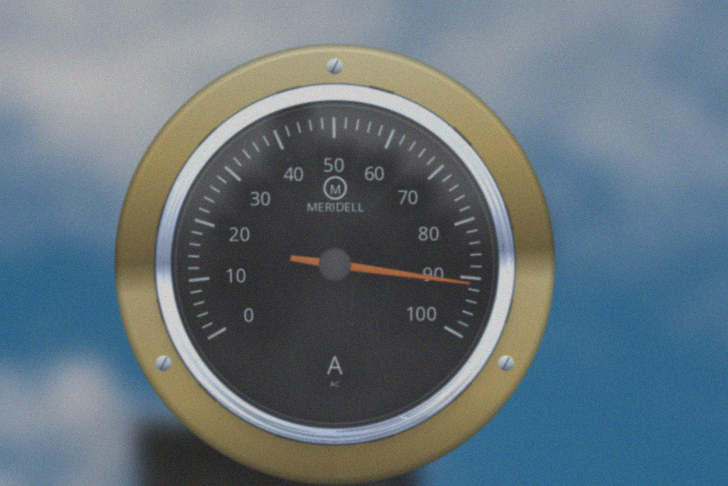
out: 91 A
